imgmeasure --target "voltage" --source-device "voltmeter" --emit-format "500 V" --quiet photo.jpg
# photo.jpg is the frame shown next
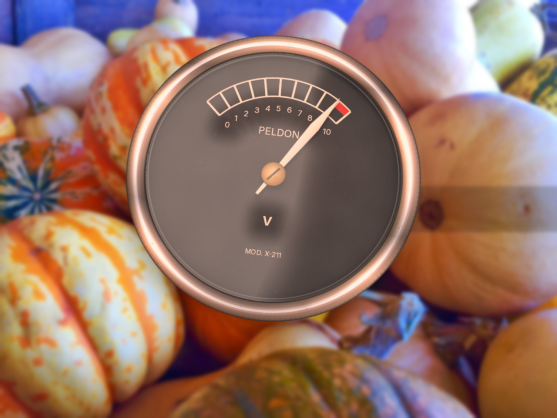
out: 9 V
